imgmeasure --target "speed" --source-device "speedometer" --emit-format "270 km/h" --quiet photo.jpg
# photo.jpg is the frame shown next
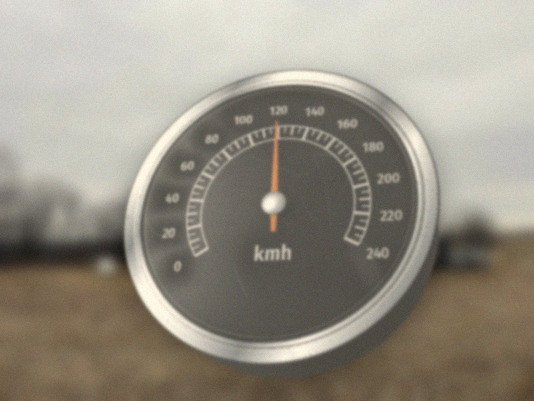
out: 120 km/h
